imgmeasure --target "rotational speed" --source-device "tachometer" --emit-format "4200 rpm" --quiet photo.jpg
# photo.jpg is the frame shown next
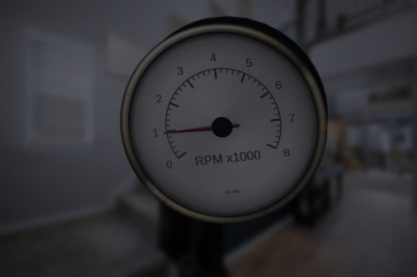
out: 1000 rpm
